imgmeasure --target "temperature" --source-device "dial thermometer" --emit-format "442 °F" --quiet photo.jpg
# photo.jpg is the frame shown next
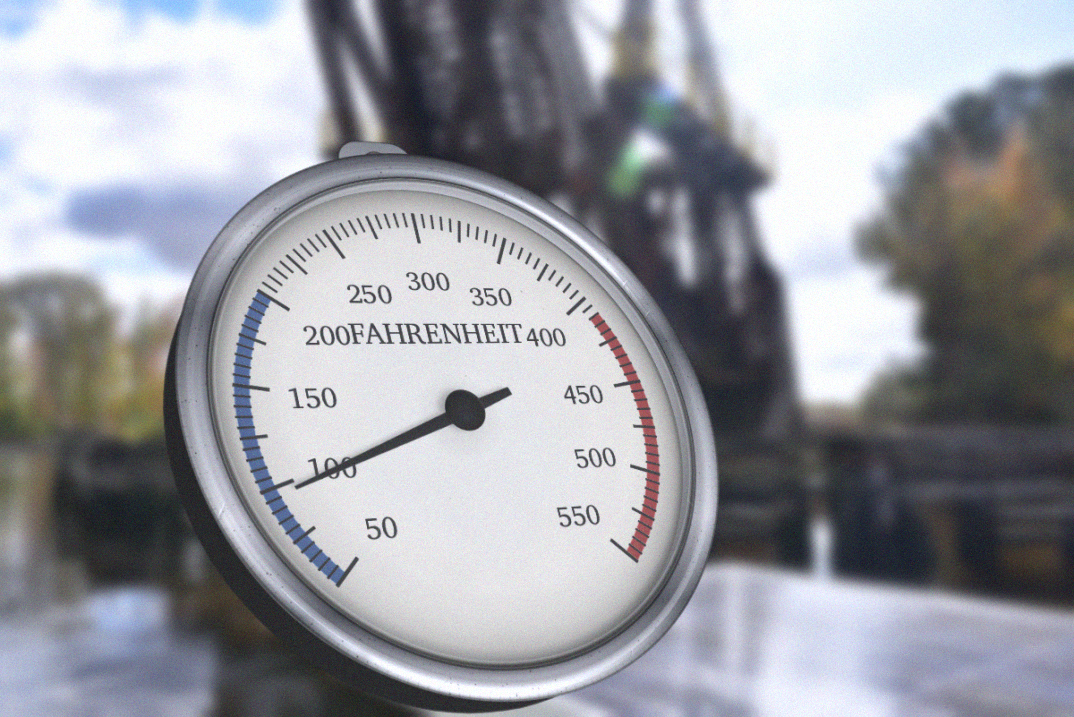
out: 95 °F
